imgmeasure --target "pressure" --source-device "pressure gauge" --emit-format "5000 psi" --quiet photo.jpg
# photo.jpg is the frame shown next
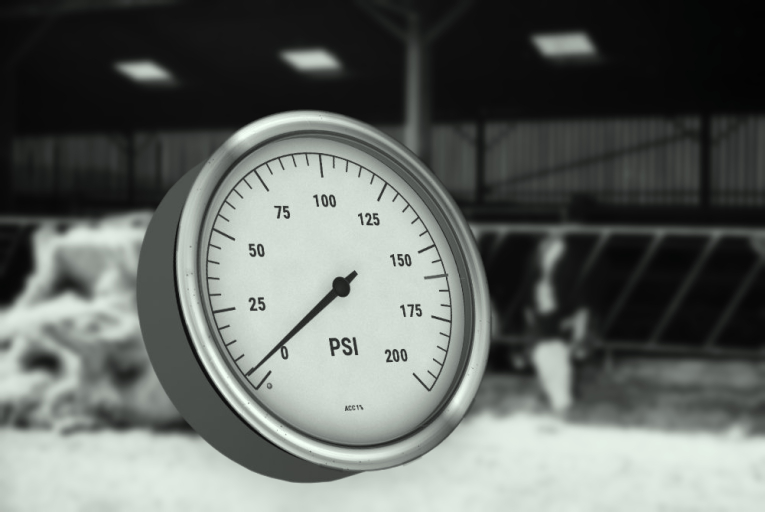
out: 5 psi
